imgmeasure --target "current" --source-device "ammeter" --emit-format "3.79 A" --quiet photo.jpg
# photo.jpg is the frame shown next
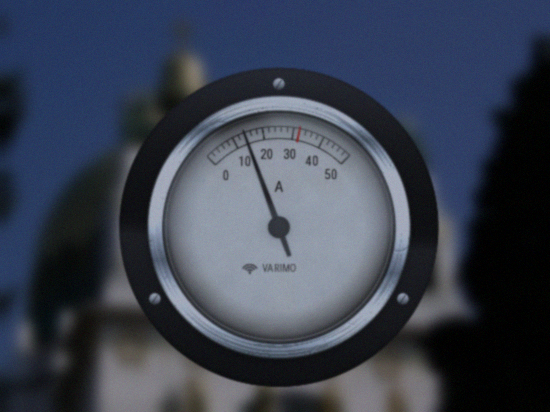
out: 14 A
